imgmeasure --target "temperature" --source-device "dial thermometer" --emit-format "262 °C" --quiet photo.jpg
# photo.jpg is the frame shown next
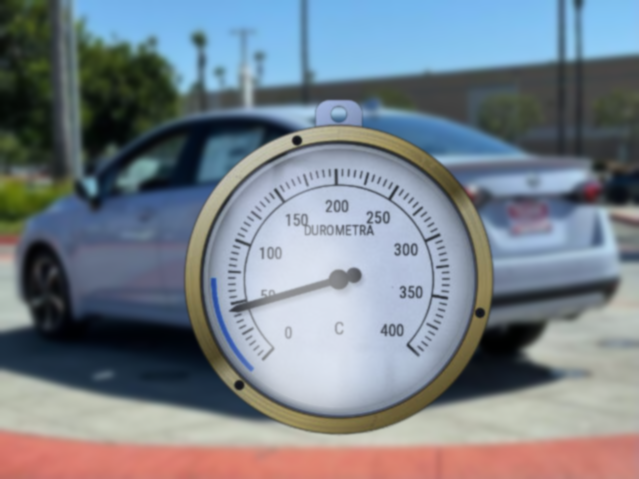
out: 45 °C
